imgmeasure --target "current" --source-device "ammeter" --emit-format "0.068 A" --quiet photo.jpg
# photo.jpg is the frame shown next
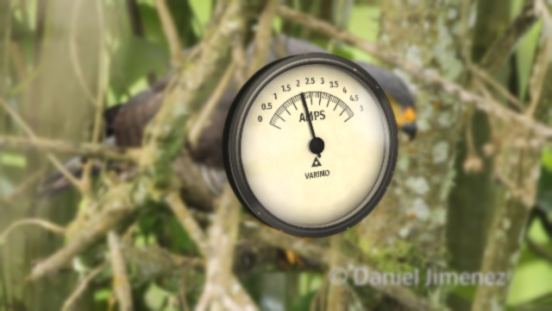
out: 2 A
